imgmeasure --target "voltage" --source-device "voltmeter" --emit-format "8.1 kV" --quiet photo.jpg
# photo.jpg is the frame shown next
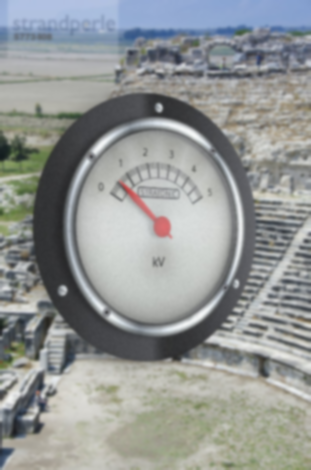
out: 0.5 kV
